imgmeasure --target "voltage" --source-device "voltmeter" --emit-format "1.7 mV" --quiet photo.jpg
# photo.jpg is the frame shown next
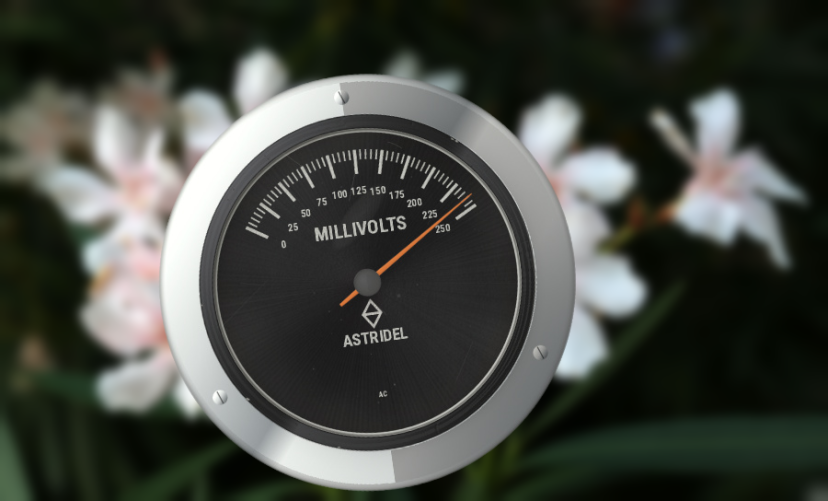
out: 240 mV
